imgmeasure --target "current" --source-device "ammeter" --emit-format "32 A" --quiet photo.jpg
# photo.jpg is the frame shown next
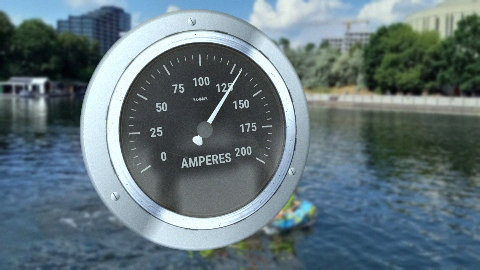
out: 130 A
